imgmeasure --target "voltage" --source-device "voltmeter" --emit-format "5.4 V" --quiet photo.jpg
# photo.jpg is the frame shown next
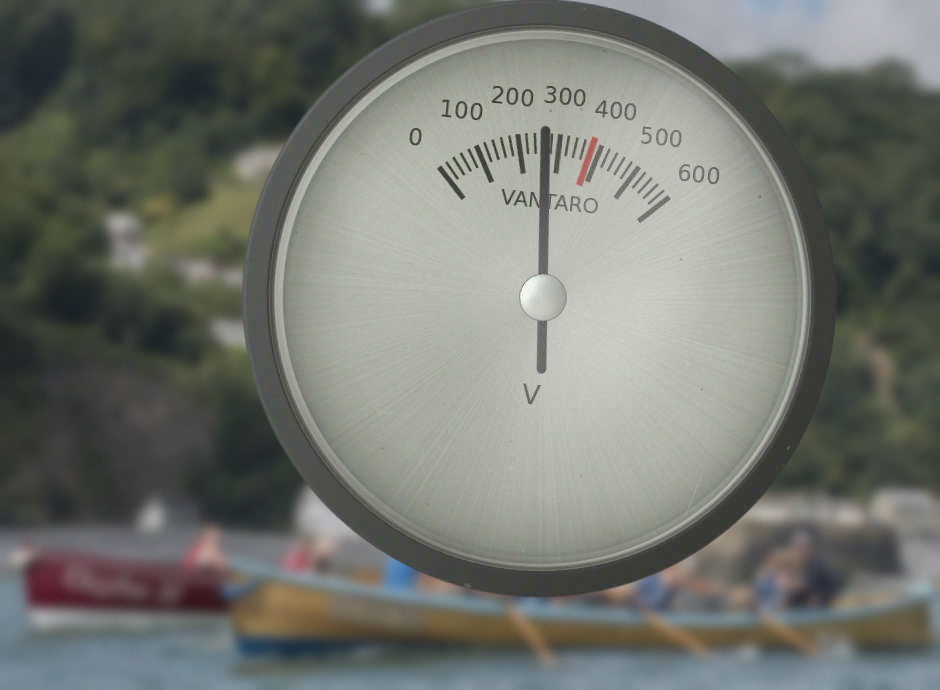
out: 260 V
